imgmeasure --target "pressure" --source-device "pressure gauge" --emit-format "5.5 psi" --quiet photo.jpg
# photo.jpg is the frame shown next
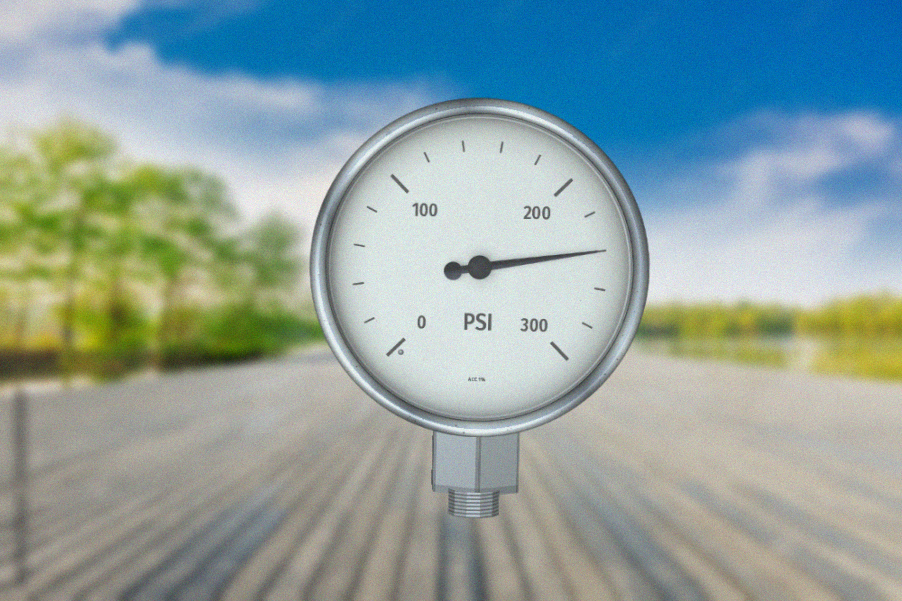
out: 240 psi
